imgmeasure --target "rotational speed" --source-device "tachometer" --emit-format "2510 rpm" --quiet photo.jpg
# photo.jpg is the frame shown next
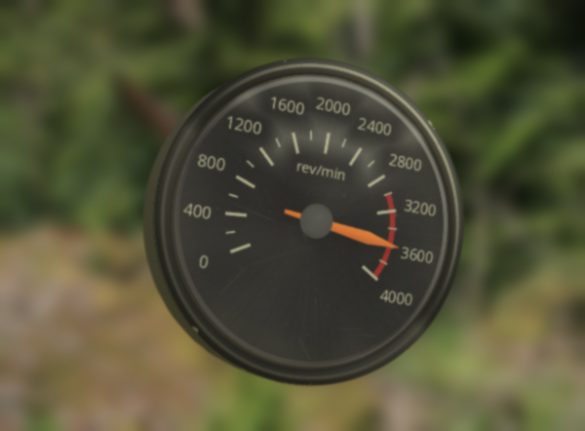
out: 3600 rpm
